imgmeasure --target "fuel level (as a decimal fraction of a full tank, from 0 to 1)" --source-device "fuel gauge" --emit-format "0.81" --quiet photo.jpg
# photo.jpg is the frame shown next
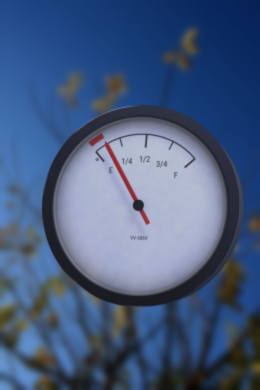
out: 0.125
